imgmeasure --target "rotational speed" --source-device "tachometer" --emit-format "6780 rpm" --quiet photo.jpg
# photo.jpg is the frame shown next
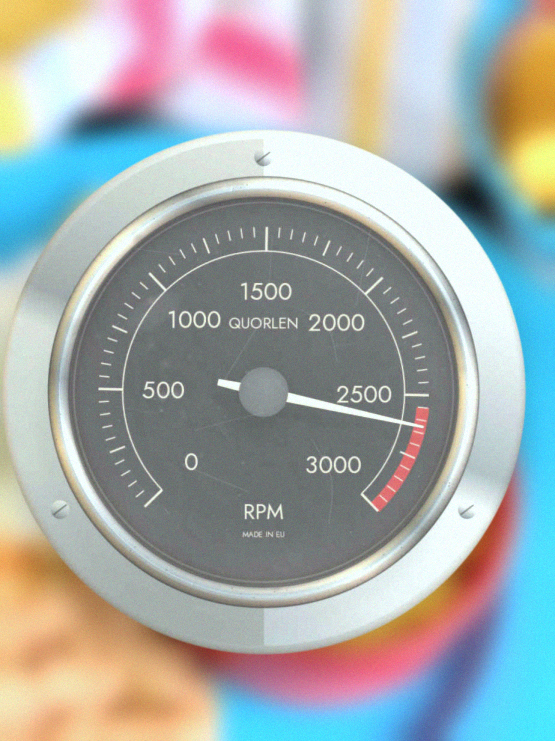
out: 2625 rpm
